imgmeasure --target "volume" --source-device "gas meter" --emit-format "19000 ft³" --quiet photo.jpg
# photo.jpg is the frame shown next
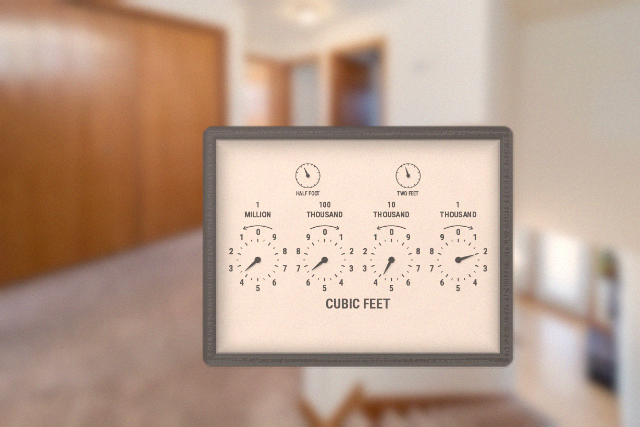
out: 364200 ft³
